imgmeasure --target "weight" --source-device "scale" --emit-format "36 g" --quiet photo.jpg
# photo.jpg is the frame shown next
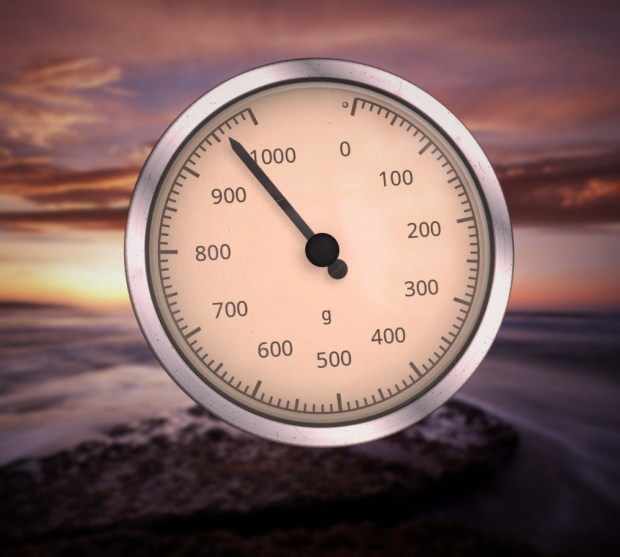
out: 960 g
